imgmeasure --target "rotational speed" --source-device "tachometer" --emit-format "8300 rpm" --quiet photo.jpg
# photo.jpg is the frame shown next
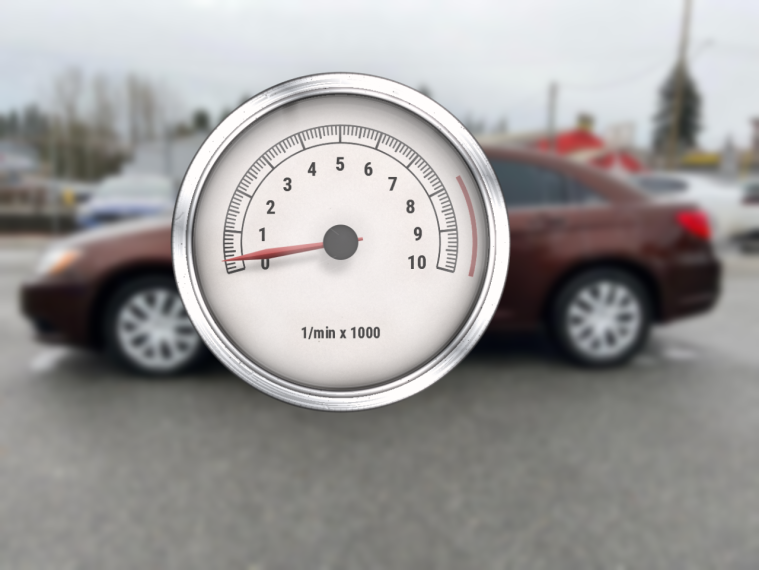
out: 300 rpm
